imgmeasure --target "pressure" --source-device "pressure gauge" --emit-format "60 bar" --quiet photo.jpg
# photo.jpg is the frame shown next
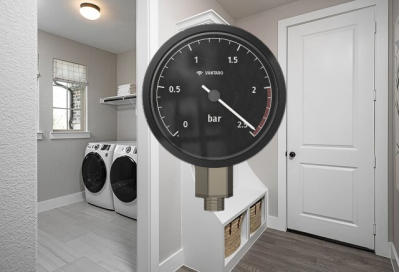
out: 2.45 bar
